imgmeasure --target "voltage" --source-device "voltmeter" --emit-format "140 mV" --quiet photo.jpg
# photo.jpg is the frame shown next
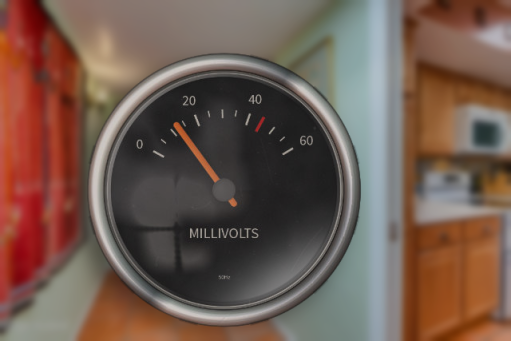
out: 12.5 mV
